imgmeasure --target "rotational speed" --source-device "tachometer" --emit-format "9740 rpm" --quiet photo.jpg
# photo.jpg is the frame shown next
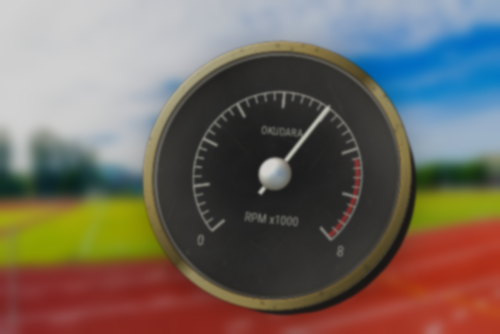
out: 5000 rpm
